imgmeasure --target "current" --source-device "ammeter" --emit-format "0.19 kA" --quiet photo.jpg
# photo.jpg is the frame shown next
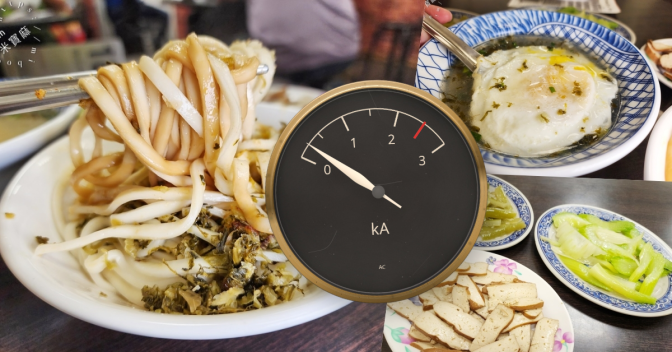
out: 0.25 kA
